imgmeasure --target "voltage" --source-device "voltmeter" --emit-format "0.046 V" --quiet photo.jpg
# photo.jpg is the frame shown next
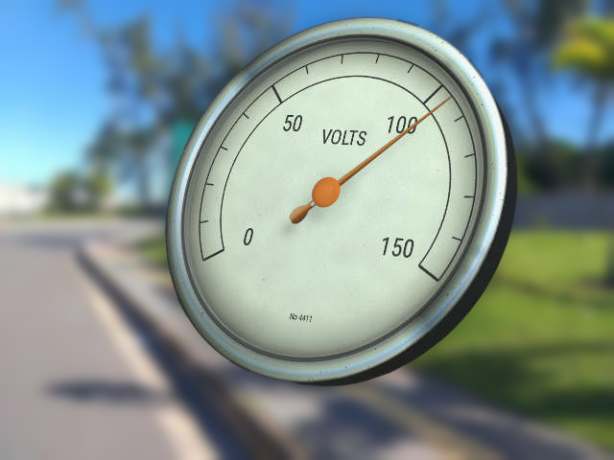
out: 105 V
